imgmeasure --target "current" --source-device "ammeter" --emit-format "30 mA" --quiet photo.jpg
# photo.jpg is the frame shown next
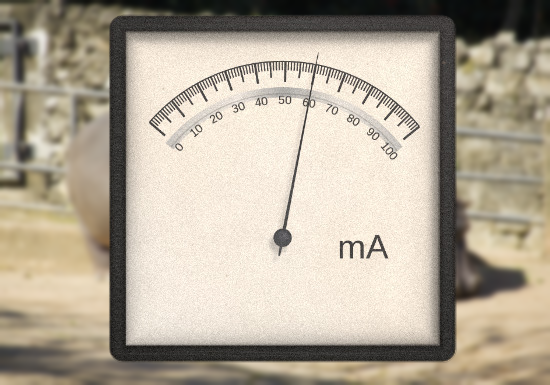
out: 60 mA
